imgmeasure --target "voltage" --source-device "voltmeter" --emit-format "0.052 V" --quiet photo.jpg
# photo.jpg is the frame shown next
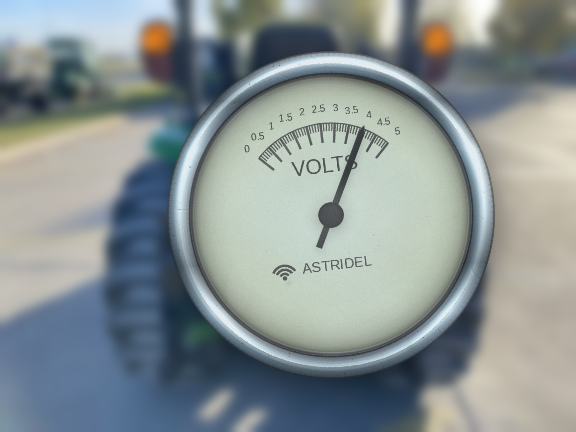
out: 4 V
